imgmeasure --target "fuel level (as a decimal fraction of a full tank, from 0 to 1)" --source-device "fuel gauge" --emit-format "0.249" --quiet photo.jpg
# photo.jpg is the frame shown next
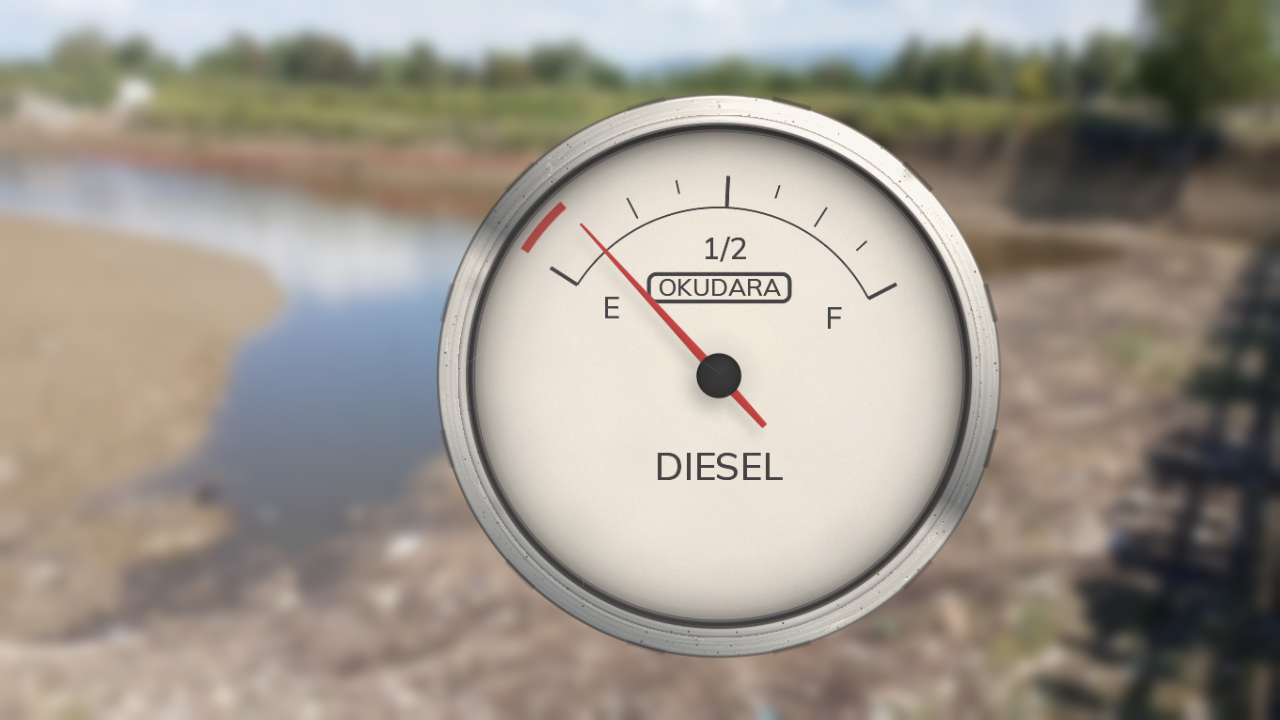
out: 0.125
